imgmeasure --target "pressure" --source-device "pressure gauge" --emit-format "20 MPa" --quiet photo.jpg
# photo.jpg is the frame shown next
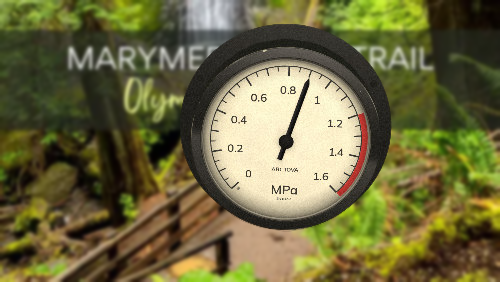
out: 0.9 MPa
